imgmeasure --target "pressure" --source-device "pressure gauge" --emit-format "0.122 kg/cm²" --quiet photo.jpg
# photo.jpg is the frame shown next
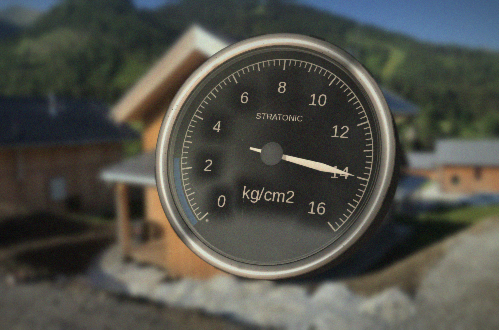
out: 14 kg/cm²
